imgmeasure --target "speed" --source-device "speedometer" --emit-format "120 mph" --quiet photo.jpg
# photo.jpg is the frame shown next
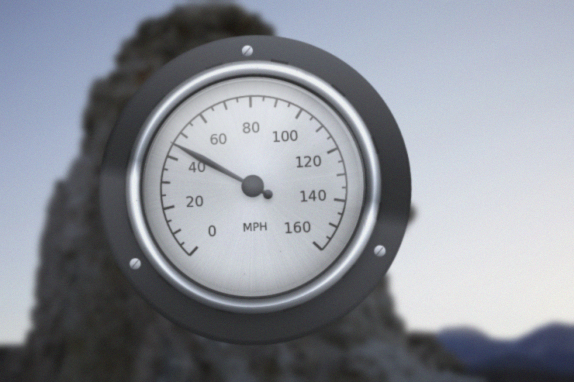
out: 45 mph
